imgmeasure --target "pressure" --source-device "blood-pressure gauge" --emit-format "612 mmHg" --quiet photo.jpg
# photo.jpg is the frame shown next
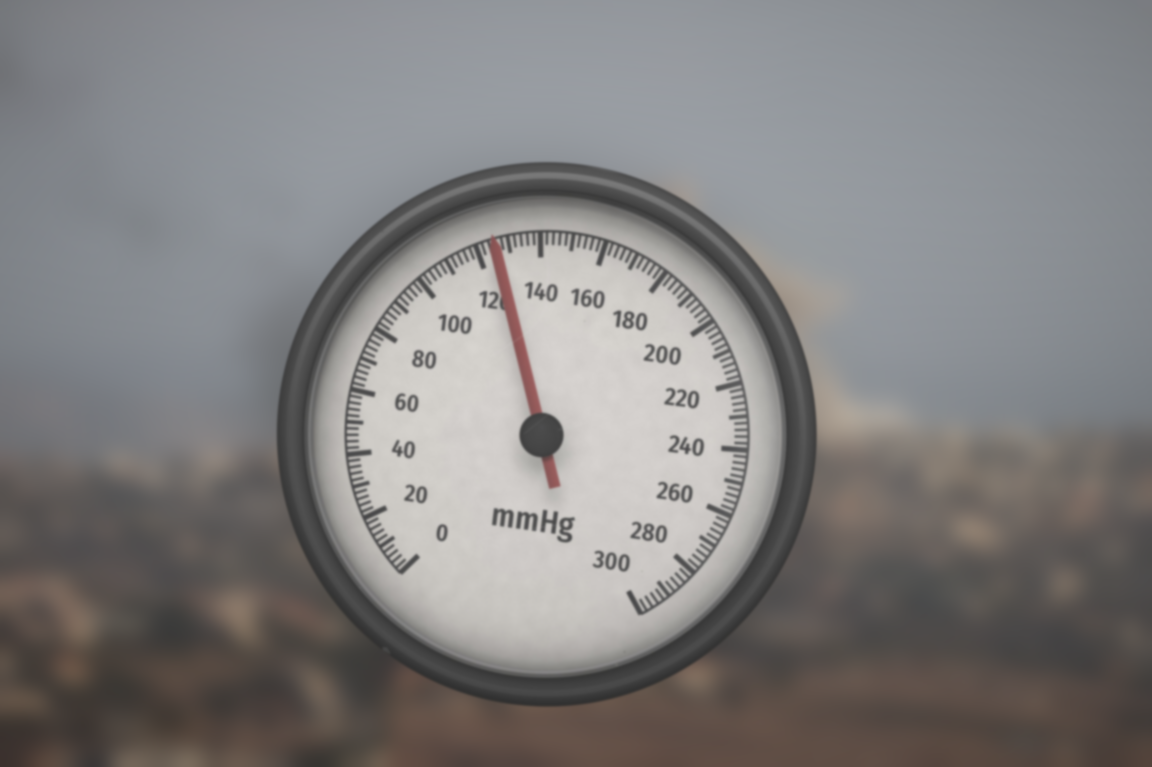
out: 126 mmHg
